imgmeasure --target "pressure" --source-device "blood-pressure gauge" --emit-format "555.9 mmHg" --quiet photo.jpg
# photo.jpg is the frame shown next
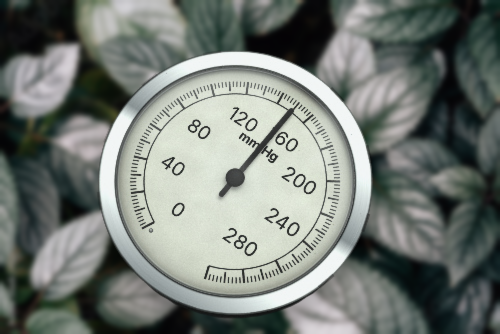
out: 150 mmHg
